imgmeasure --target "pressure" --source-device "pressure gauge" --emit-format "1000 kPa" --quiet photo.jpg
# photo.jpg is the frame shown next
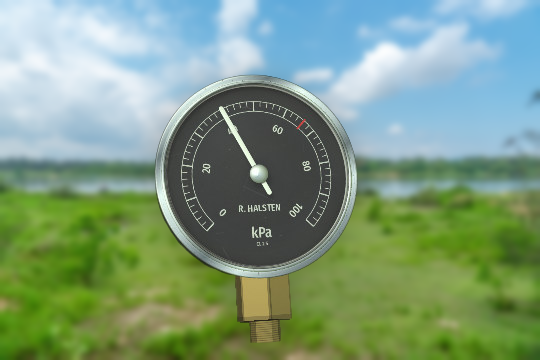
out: 40 kPa
